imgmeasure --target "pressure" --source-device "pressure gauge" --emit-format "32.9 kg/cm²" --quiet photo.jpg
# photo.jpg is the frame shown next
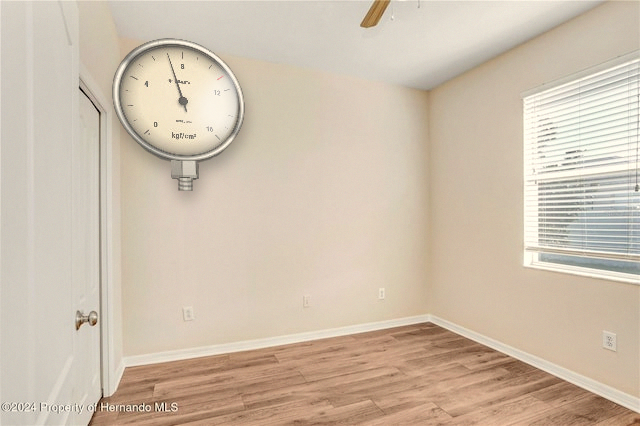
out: 7 kg/cm²
